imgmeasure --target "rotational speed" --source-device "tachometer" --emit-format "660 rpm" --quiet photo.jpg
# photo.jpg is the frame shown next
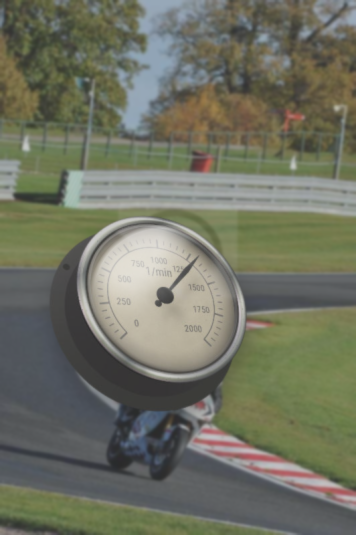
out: 1300 rpm
